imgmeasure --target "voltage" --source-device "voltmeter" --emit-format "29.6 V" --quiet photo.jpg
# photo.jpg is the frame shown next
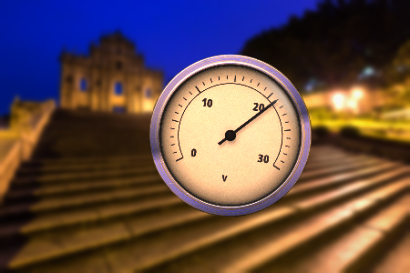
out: 21 V
